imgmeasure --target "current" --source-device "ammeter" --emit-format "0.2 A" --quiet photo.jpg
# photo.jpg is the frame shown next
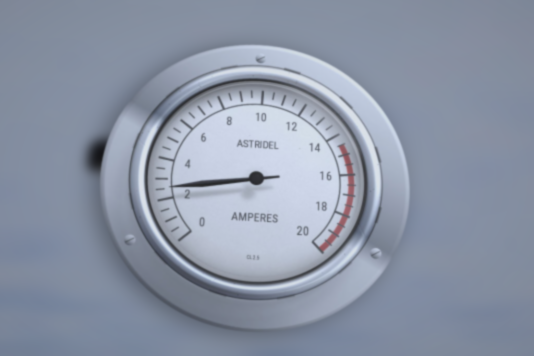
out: 2.5 A
